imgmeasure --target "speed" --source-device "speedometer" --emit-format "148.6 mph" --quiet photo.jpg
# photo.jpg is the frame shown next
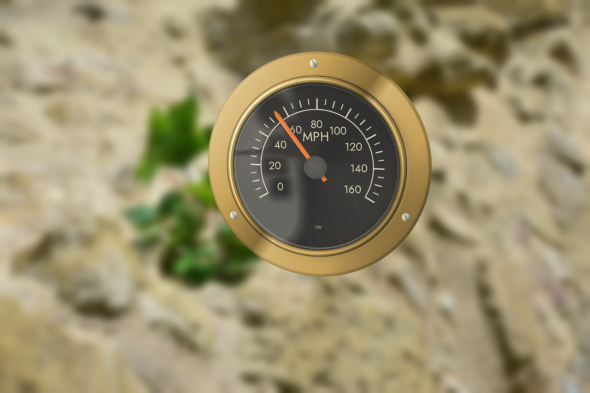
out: 55 mph
